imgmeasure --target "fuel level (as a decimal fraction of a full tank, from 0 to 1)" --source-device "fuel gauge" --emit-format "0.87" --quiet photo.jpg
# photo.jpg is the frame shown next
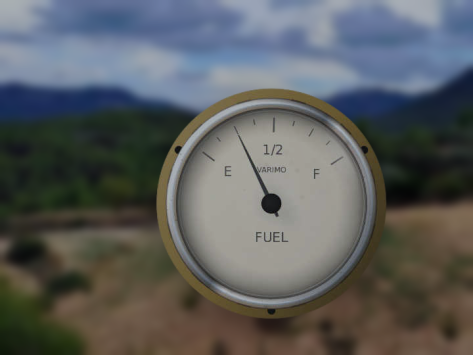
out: 0.25
